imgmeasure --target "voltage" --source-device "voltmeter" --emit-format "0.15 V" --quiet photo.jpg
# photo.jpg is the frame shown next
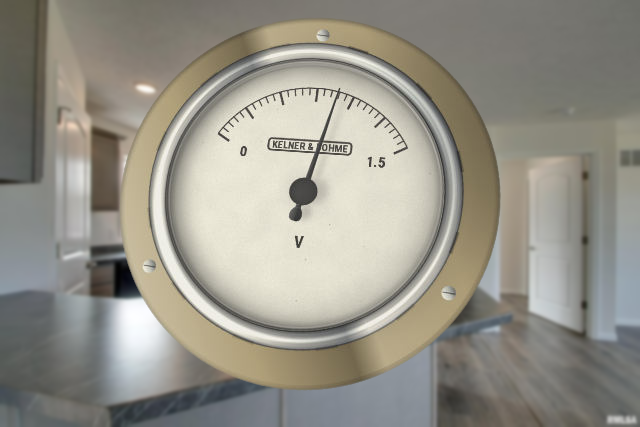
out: 0.9 V
